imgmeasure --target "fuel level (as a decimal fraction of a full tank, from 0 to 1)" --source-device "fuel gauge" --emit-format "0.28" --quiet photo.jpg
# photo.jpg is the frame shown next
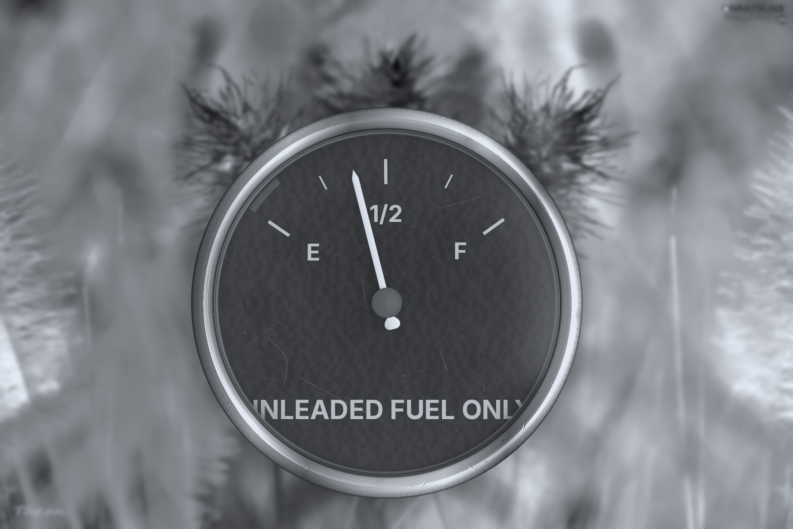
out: 0.375
